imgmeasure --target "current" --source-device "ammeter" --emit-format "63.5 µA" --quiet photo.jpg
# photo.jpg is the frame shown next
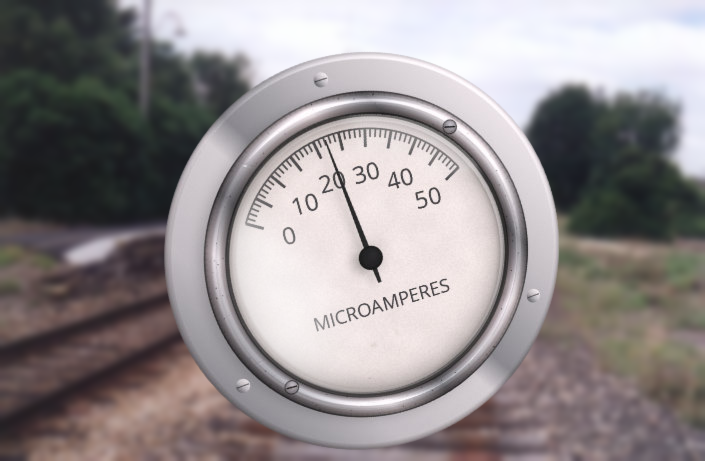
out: 22 µA
